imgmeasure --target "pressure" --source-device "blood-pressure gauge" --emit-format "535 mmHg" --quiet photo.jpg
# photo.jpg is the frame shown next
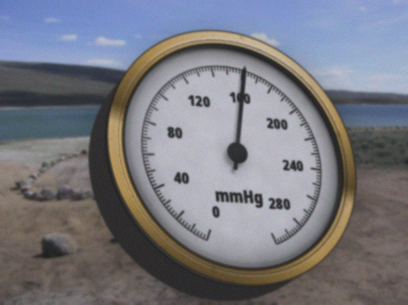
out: 160 mmHg
